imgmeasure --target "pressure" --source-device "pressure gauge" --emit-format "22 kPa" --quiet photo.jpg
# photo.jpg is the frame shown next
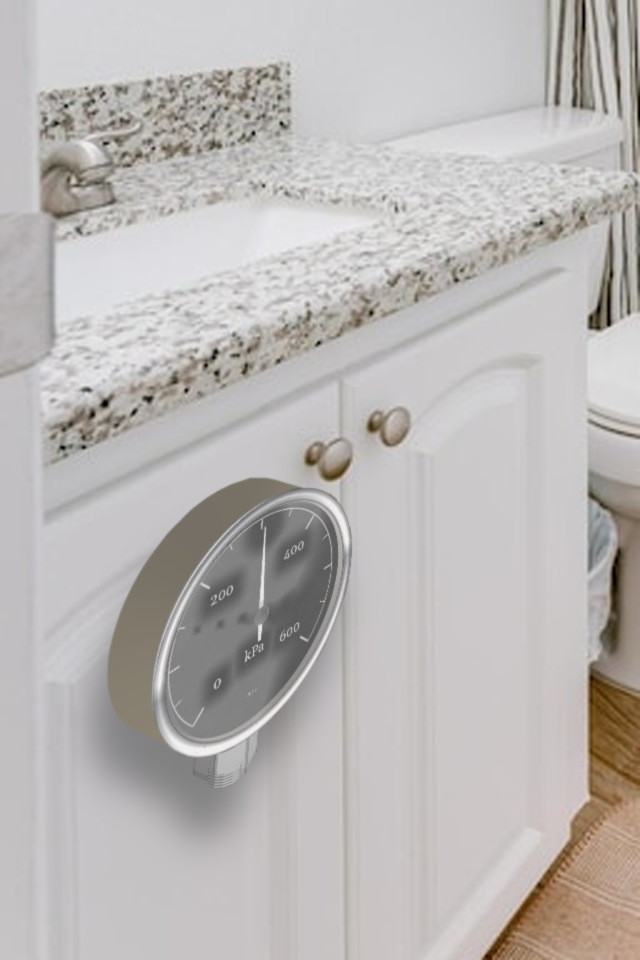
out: 300 kPa
